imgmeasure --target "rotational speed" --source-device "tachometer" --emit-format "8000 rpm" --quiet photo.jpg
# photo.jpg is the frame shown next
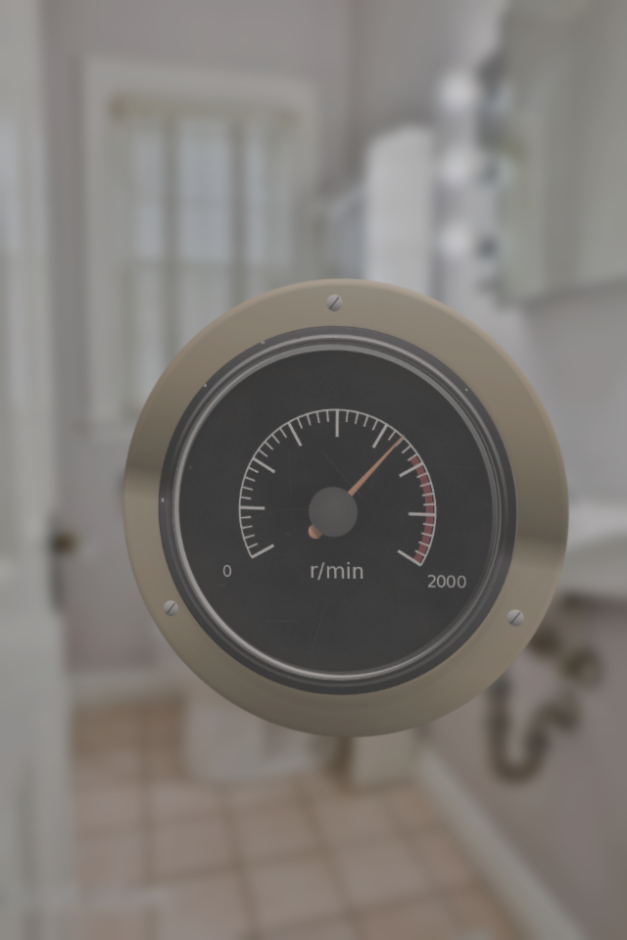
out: 1350 rpm
